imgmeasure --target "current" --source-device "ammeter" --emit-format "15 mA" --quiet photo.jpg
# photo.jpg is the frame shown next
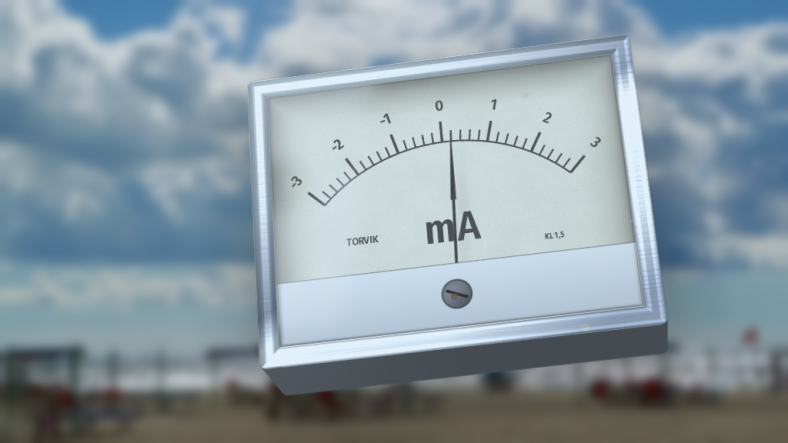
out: 0.2 mA
